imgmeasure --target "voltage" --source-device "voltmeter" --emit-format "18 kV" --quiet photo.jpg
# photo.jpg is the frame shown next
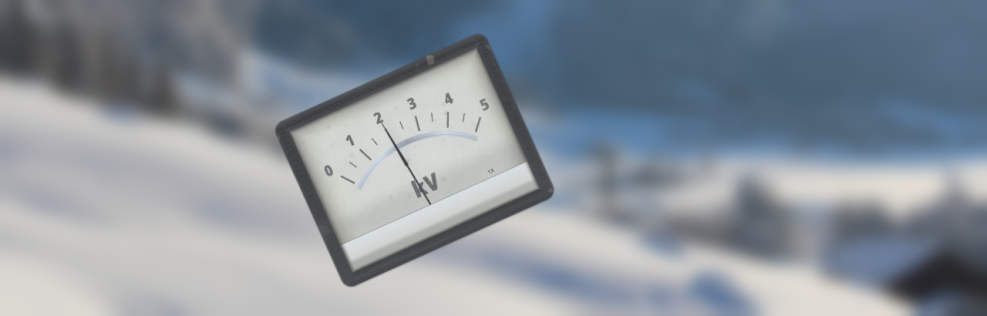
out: 2 kV
